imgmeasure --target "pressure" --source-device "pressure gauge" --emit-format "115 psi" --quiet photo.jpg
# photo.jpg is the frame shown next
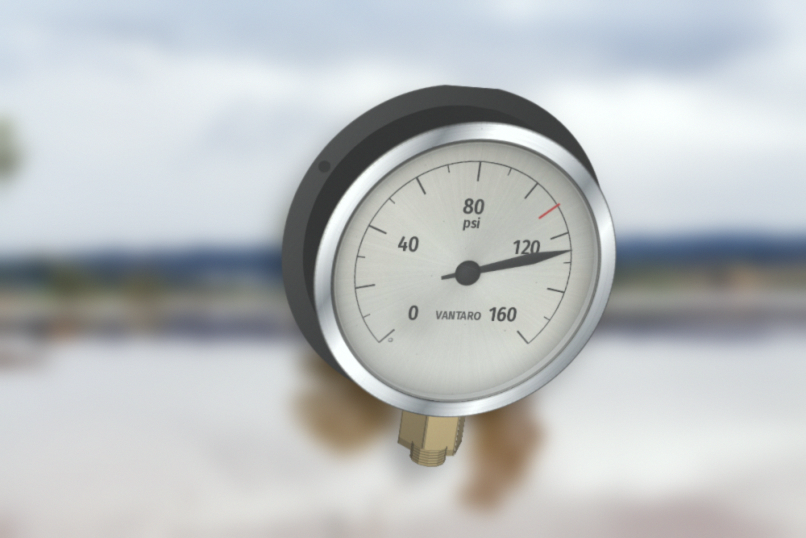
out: 125 psi
